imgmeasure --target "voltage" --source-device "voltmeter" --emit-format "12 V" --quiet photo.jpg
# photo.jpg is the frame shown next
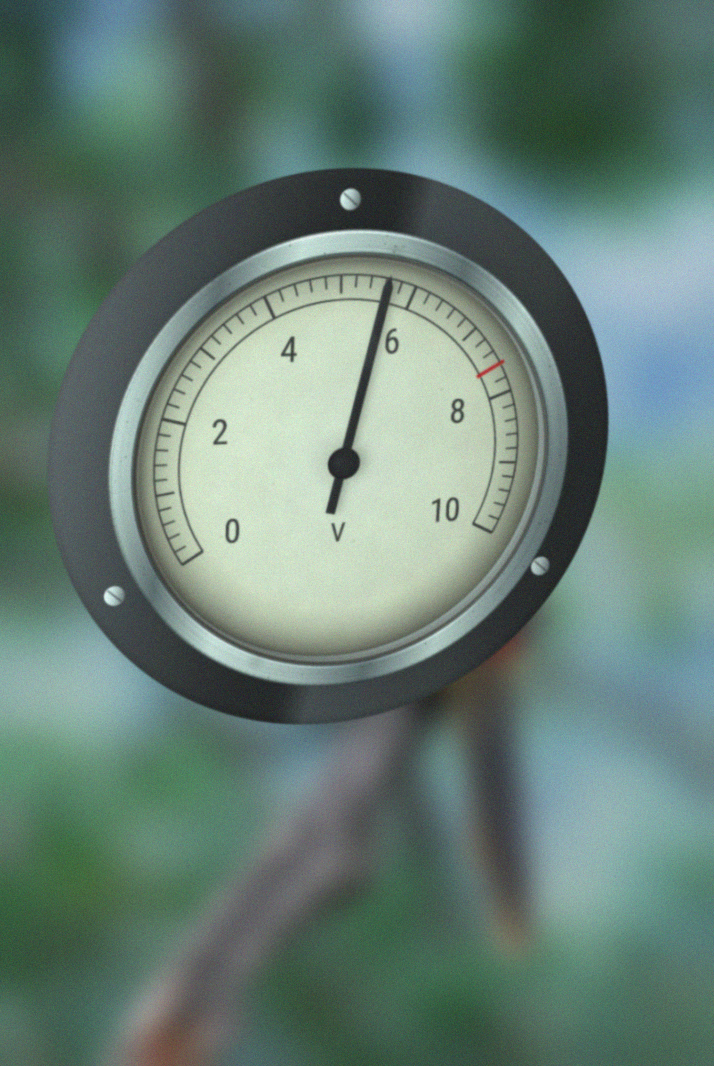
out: 5.6 V
